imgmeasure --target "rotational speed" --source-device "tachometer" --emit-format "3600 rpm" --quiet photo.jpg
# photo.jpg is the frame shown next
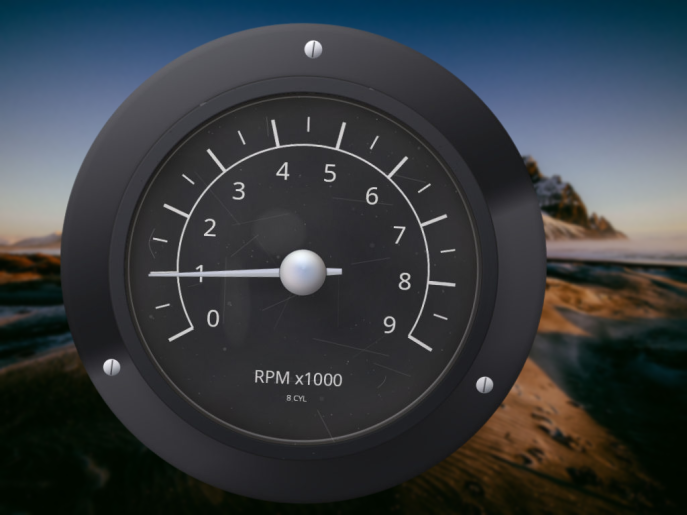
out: 1000 rpm
